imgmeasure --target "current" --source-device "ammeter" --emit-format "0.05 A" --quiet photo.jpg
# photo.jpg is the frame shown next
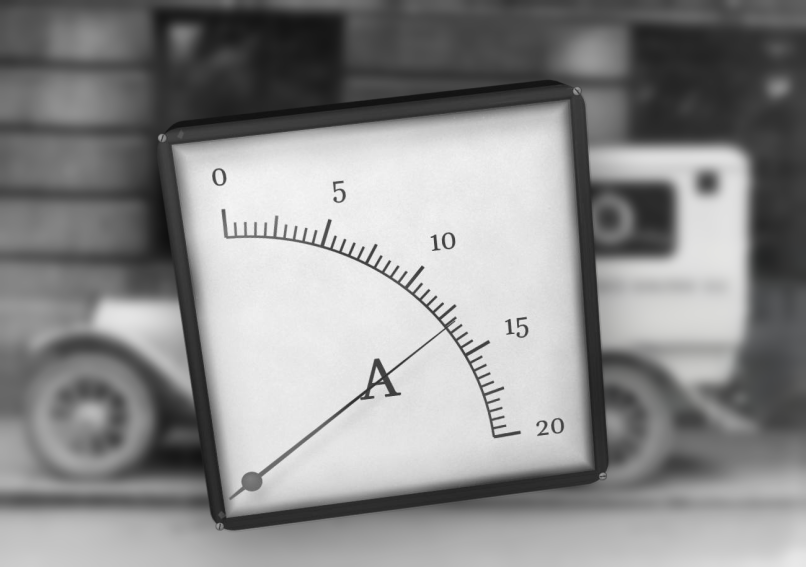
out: 13 A
